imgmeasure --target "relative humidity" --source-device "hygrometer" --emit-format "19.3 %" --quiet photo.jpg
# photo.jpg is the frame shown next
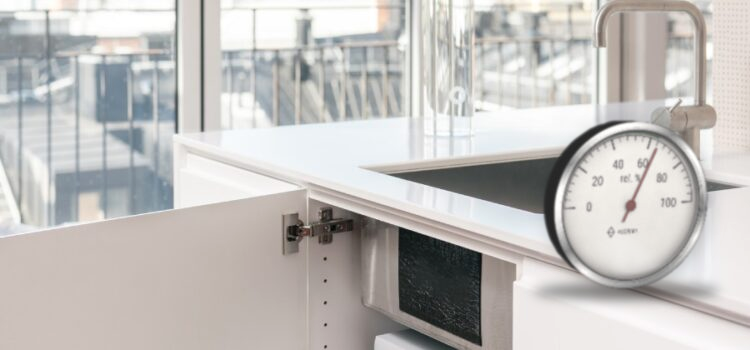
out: 64 %
